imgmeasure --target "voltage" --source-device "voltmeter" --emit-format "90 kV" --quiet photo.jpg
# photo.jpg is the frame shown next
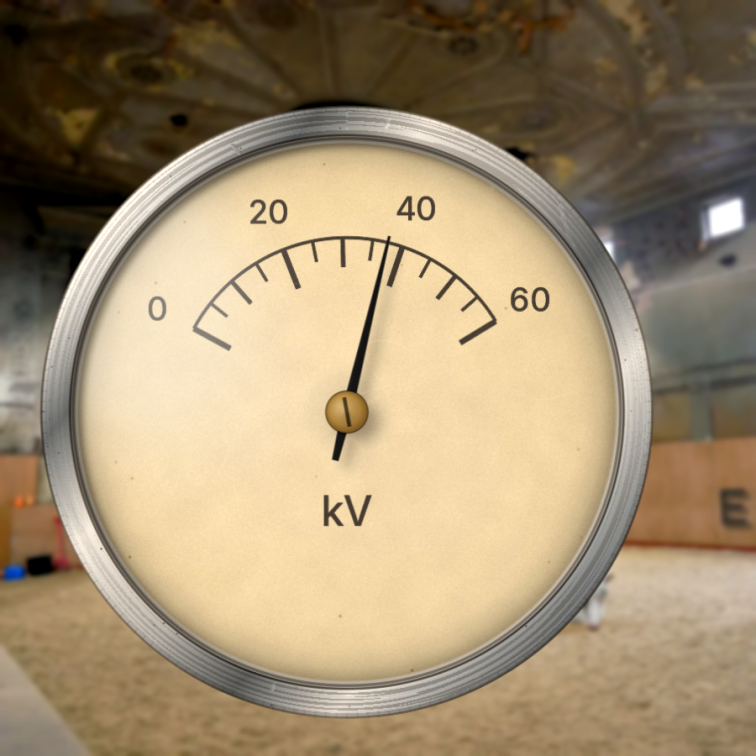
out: 37.5 kV
